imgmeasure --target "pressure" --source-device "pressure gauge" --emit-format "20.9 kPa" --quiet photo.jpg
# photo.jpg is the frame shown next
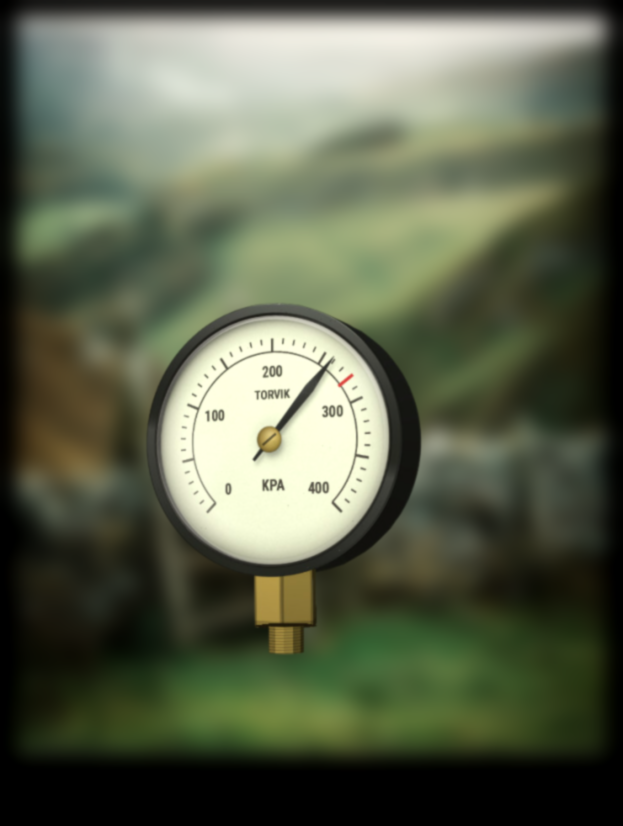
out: 260 kPa
